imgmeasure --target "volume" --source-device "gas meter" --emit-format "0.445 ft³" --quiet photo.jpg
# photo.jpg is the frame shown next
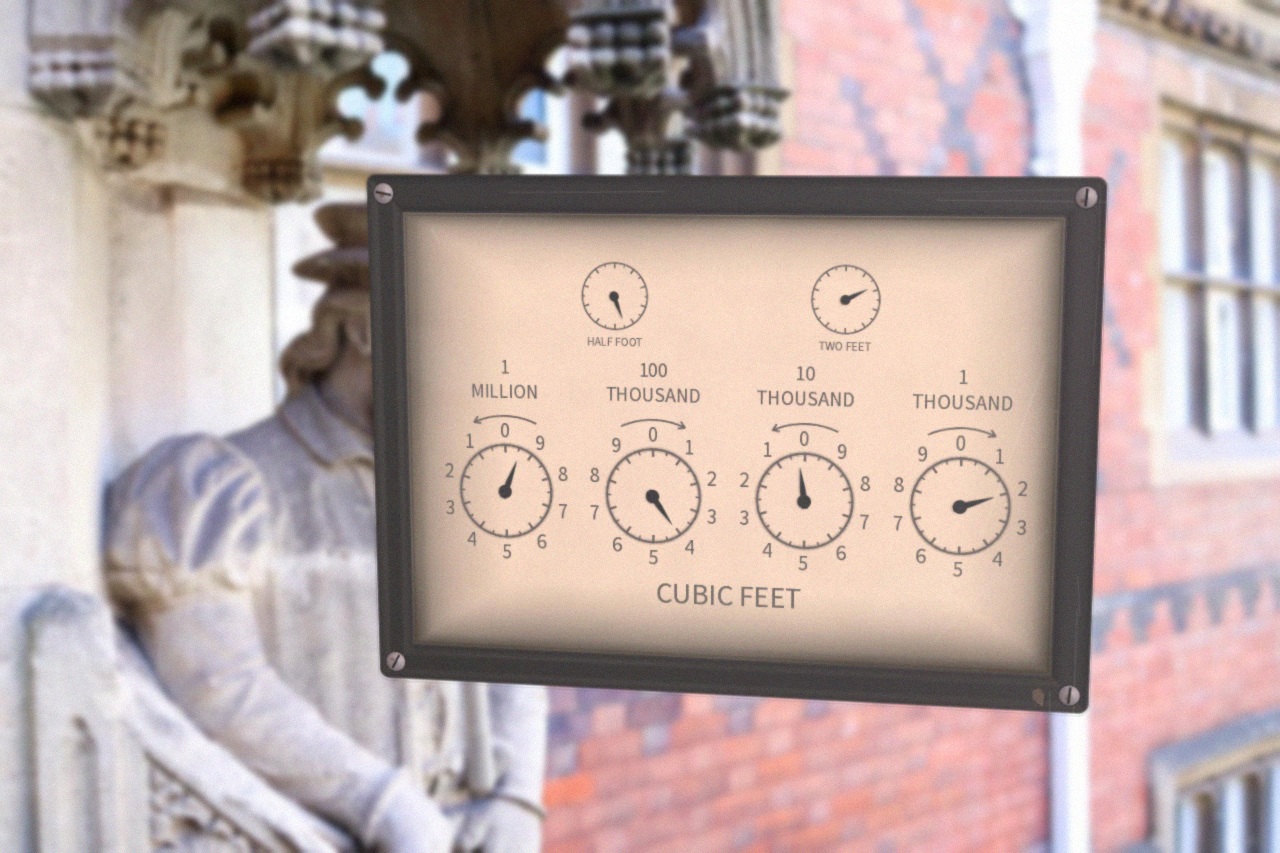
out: 940200 ft³
